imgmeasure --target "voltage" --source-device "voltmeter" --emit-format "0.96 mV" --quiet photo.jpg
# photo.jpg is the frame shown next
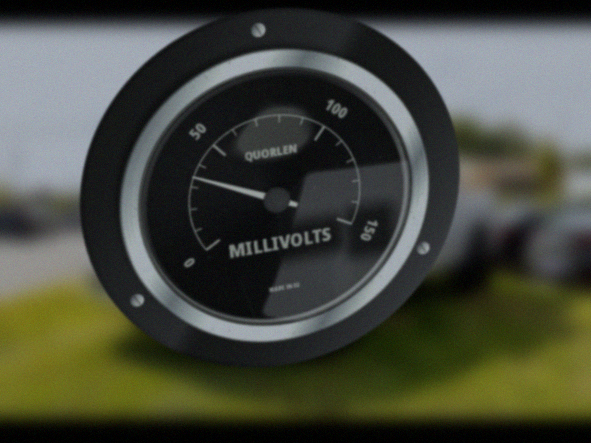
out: 35 mV
